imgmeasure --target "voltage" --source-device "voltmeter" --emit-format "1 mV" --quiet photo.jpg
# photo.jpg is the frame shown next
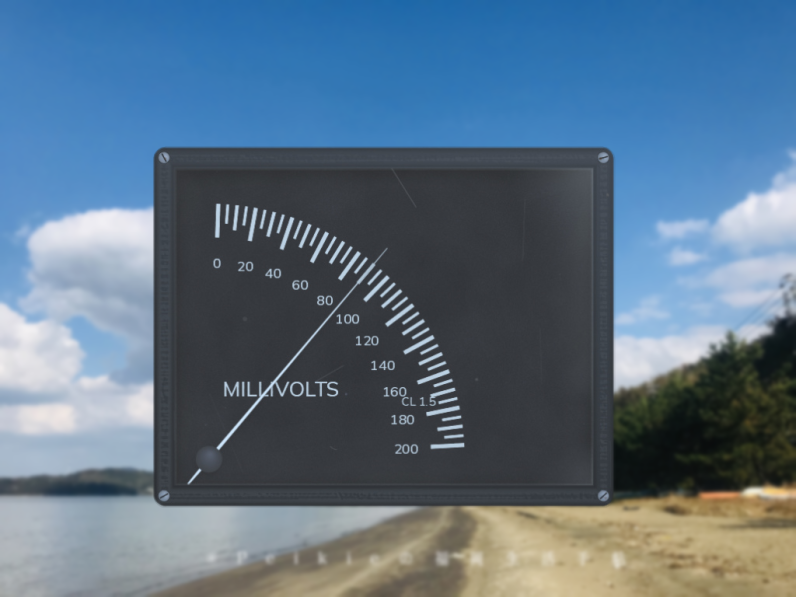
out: 90 mV
